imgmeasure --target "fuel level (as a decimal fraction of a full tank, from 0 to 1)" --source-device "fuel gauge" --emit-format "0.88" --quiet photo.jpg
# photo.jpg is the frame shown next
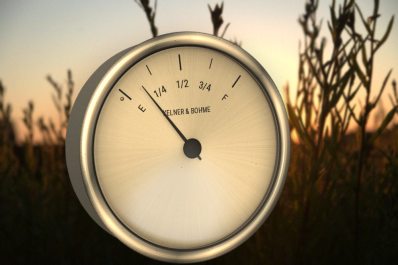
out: 0.125
